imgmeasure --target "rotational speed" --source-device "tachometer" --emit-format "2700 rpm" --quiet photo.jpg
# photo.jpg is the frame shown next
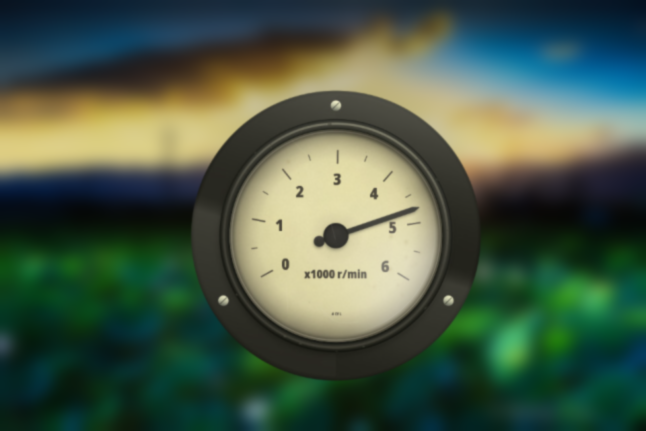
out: 4750 rpm
